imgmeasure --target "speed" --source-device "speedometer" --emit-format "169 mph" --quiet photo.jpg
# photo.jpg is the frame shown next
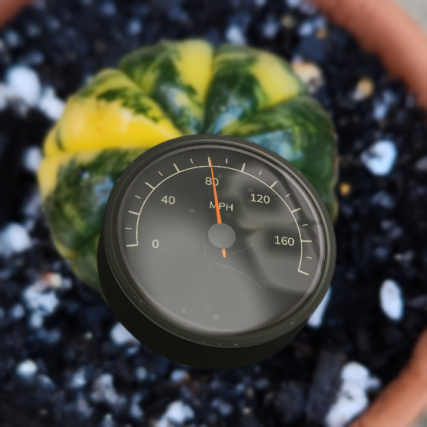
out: 80 mph
